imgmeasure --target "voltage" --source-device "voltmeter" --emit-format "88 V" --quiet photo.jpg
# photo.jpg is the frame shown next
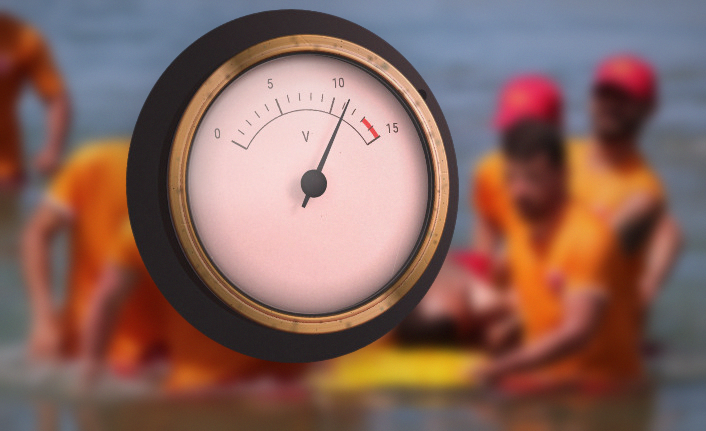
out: 11 V
